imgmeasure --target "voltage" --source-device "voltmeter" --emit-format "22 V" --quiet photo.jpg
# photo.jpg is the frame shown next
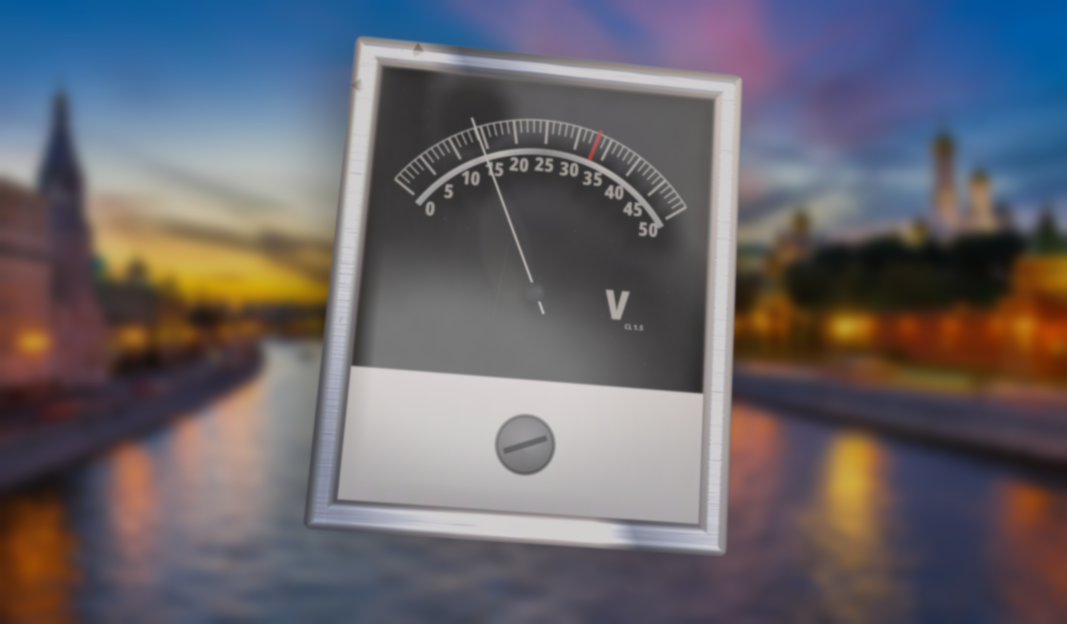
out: 14 V
